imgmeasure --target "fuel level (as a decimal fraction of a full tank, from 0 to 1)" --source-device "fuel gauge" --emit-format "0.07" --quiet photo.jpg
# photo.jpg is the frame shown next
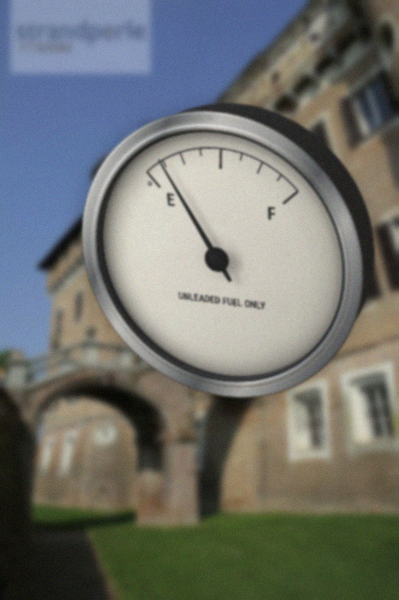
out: 0.125
